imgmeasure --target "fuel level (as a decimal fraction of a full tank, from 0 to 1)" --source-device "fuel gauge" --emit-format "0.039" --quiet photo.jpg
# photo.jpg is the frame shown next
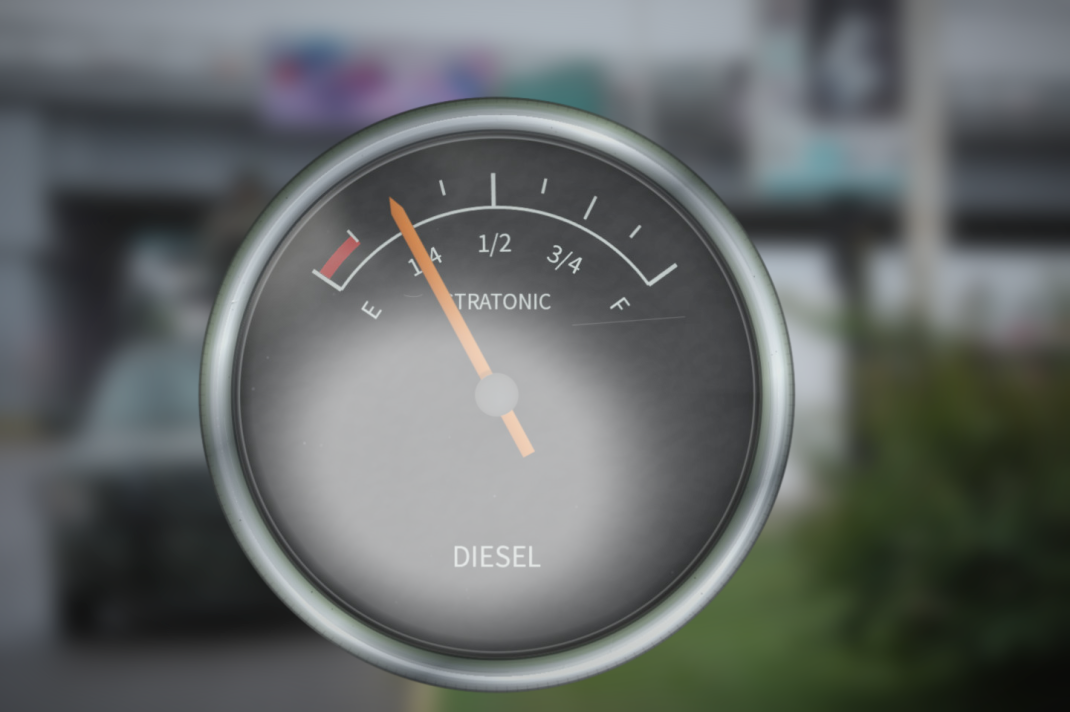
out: 0.25
